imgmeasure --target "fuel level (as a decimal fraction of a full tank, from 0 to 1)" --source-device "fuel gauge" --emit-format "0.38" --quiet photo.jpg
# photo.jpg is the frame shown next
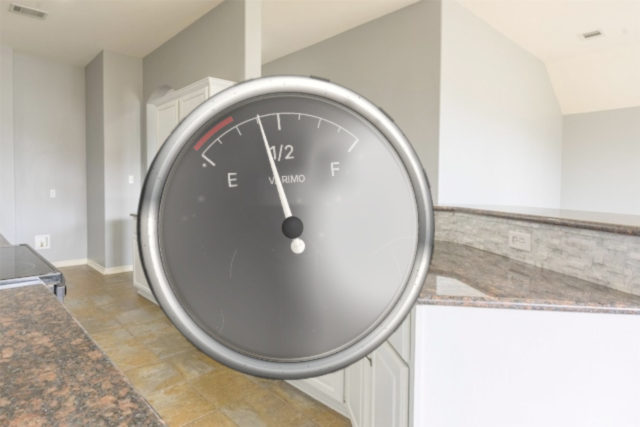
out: 0.375
